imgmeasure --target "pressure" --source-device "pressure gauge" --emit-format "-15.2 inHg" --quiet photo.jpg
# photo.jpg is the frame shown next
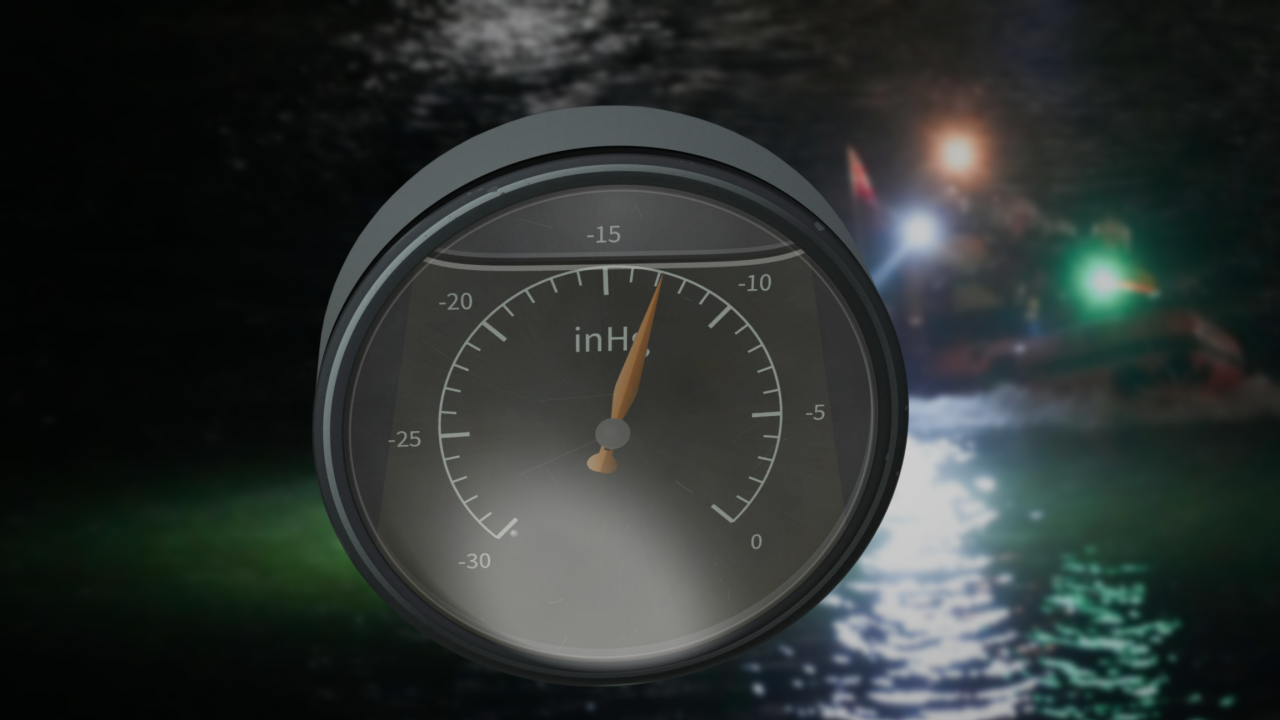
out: -13 inHg
